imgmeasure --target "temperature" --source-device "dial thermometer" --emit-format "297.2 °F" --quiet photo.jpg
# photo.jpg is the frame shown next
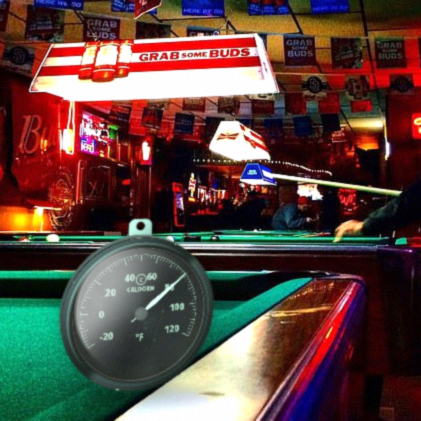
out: 80 °F
